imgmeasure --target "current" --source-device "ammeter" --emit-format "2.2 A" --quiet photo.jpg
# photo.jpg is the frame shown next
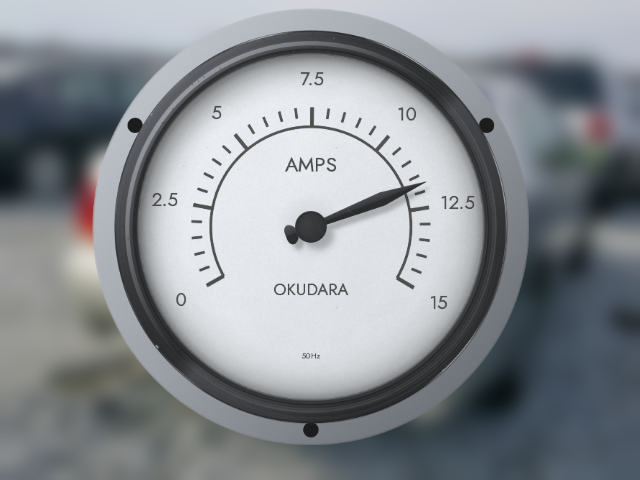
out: 11.75 A
